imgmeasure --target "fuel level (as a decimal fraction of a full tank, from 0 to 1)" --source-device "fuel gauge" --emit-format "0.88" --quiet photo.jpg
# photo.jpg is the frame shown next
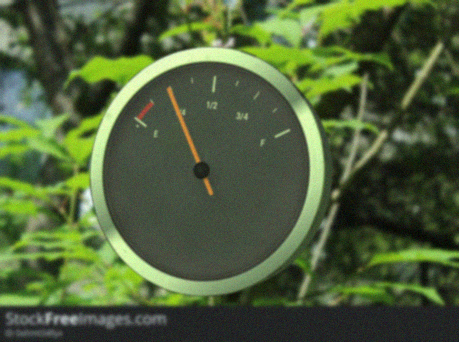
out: 0.25
